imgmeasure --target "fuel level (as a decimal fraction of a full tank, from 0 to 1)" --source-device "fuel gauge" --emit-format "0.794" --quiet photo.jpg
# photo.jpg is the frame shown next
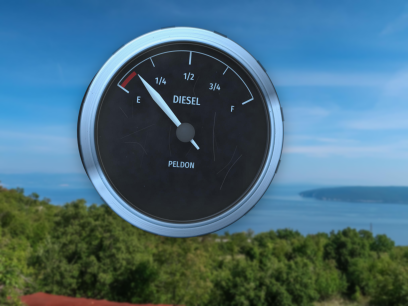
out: 0.125
